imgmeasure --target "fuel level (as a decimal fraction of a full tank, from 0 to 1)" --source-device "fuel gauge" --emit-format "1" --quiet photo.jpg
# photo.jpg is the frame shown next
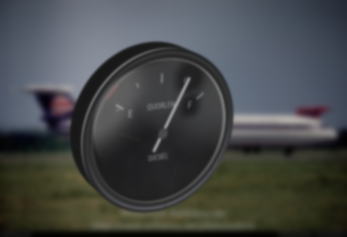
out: 0.75
